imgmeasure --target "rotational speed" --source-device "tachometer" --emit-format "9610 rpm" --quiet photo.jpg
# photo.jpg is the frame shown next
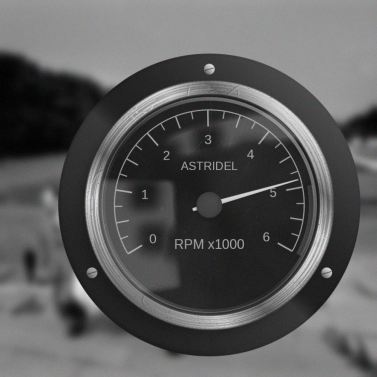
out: 4875 rpm
